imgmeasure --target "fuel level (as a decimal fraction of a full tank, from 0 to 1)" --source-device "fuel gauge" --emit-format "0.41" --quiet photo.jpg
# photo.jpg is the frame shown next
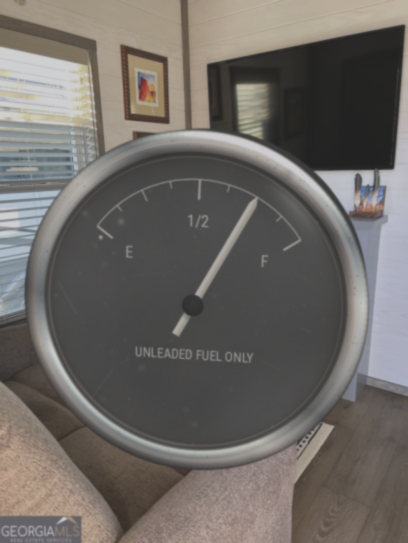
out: 0.75
